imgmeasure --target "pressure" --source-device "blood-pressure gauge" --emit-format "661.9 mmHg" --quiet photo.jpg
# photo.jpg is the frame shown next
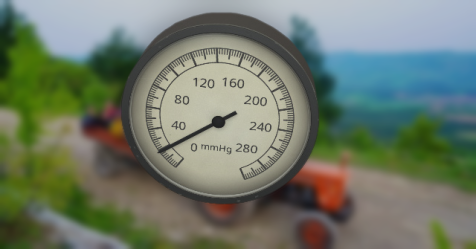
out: 20 mmHg
